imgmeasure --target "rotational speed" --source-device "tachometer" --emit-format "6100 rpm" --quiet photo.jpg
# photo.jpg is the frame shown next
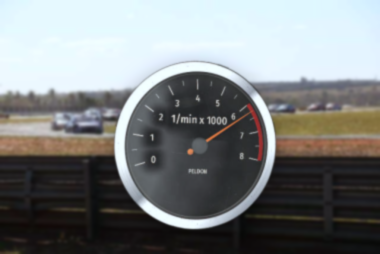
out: 6250 rpm
